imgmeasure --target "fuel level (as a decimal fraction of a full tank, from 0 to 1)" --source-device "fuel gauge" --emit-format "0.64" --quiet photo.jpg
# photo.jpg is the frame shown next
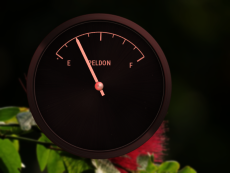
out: 0.25
